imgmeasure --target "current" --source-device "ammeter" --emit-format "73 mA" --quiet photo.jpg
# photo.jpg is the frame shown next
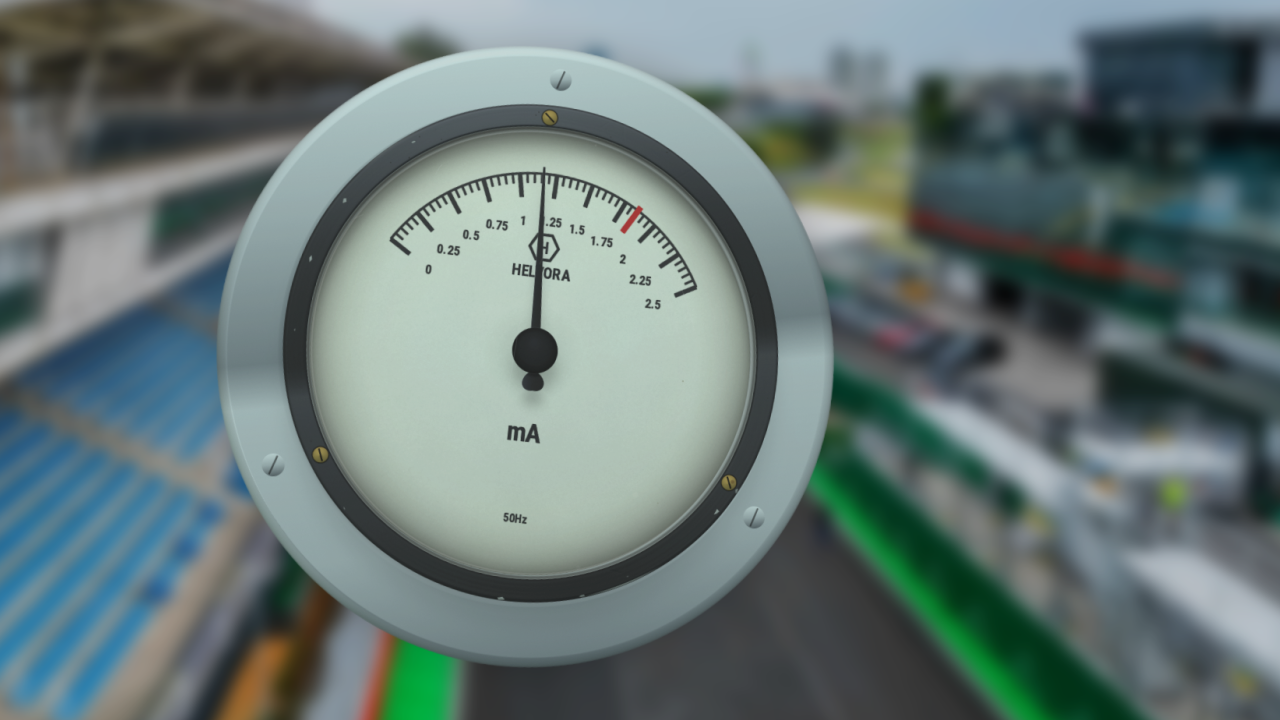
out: 1.15 mA
